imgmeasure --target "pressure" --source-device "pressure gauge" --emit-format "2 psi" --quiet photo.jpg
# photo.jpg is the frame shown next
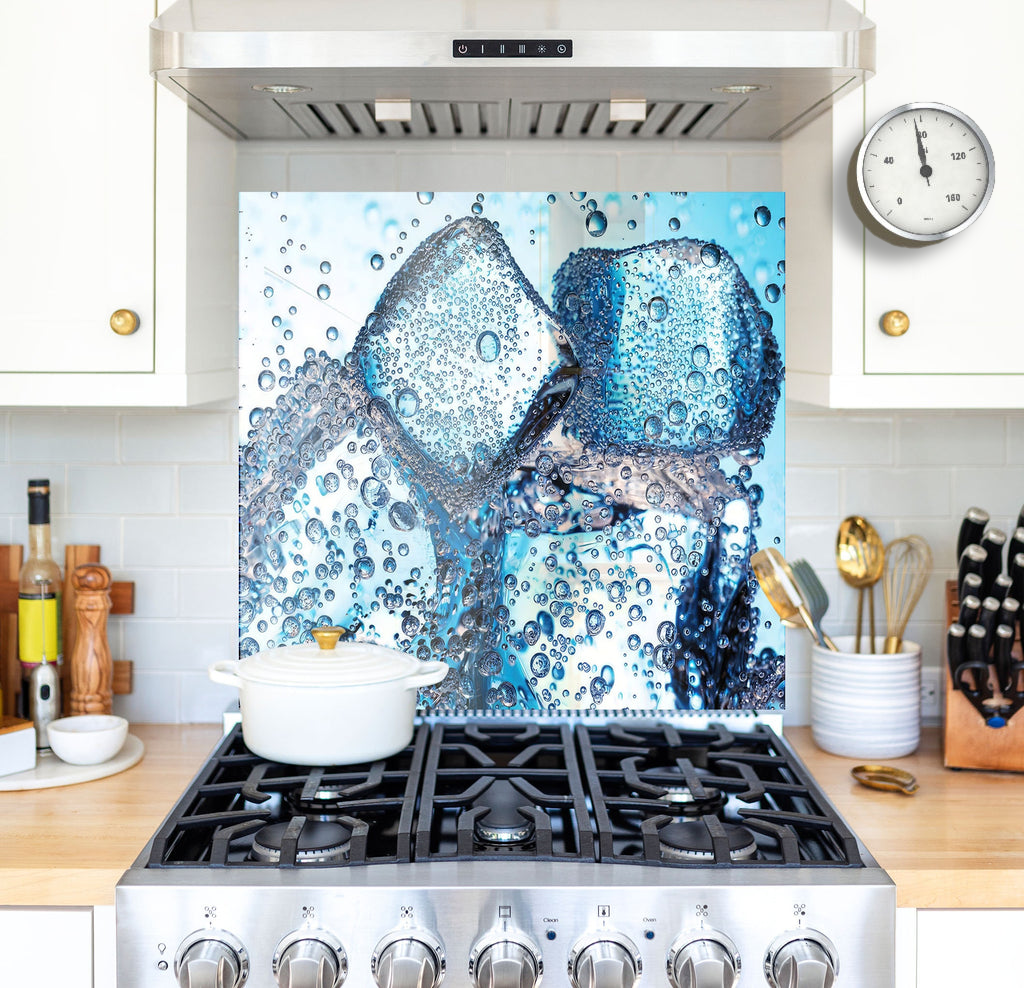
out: 75 psi
